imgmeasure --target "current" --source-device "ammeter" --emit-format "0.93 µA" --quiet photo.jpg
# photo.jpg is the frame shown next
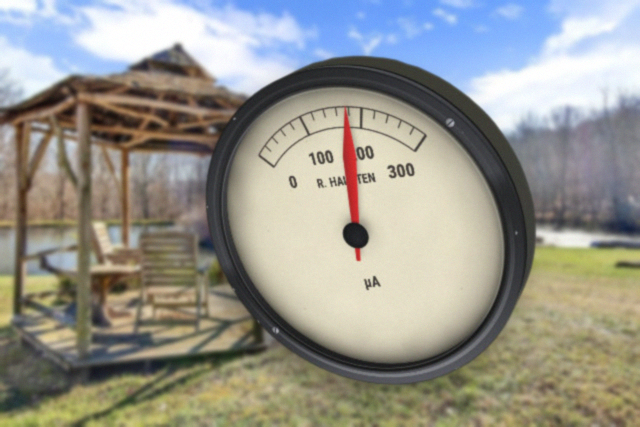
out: 180 µA
